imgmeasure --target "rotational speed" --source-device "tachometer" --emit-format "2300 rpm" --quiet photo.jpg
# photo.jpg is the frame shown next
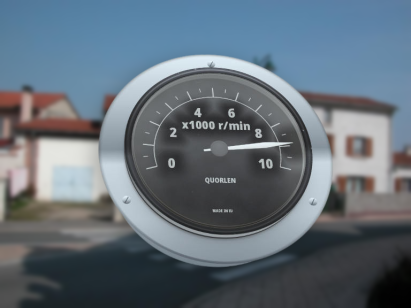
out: 9000 rpm
